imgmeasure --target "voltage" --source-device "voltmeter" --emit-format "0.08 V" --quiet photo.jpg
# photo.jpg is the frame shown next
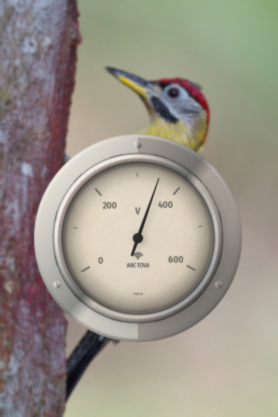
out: 350 V
